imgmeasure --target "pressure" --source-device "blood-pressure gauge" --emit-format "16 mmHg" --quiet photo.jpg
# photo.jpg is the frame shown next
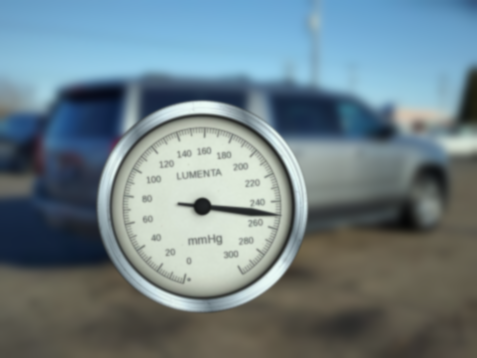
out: 250 mmHg
